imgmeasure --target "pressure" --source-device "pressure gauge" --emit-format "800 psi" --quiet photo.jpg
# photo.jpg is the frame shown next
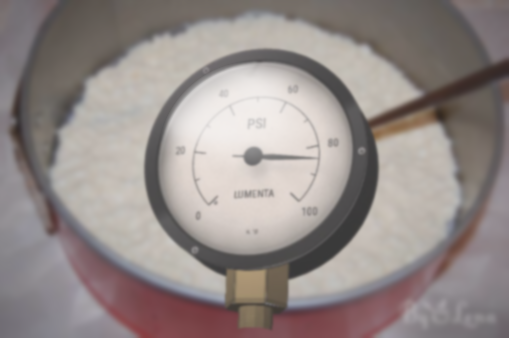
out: 85 psi
